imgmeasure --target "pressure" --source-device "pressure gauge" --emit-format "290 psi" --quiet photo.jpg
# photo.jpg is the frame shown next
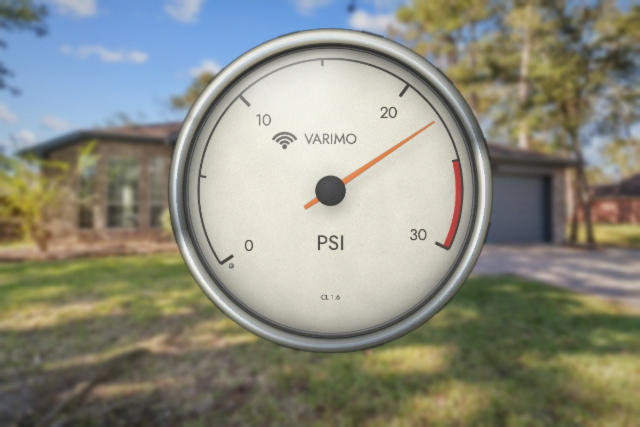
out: 22.5 psi
